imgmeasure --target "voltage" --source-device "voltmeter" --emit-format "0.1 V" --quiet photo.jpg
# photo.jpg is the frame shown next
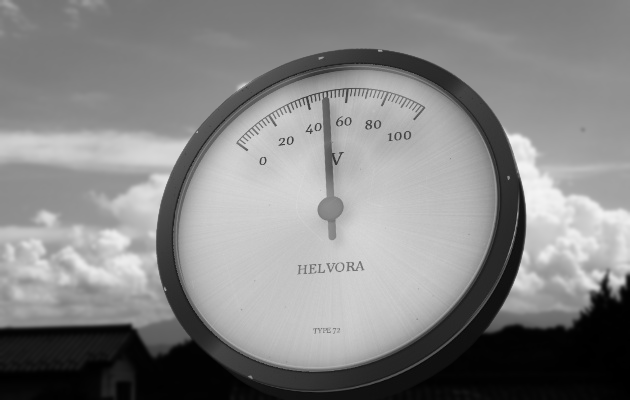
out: 50 V
